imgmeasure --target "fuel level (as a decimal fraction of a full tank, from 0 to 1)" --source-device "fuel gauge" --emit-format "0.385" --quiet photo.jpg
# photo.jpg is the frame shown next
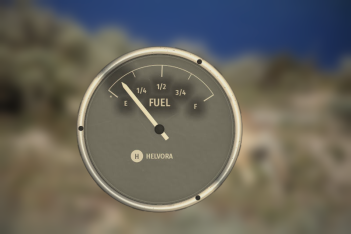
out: 0.125
